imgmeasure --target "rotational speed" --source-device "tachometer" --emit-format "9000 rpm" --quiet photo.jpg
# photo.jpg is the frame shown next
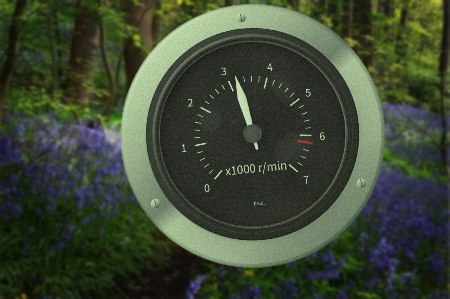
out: 3200 rpm
